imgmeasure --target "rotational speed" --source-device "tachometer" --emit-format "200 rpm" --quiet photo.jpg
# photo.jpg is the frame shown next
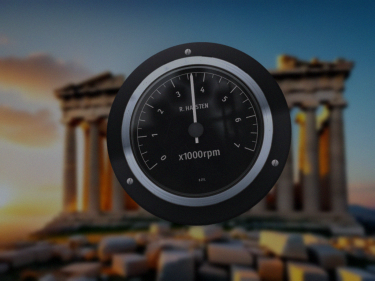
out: 3625 rpm
